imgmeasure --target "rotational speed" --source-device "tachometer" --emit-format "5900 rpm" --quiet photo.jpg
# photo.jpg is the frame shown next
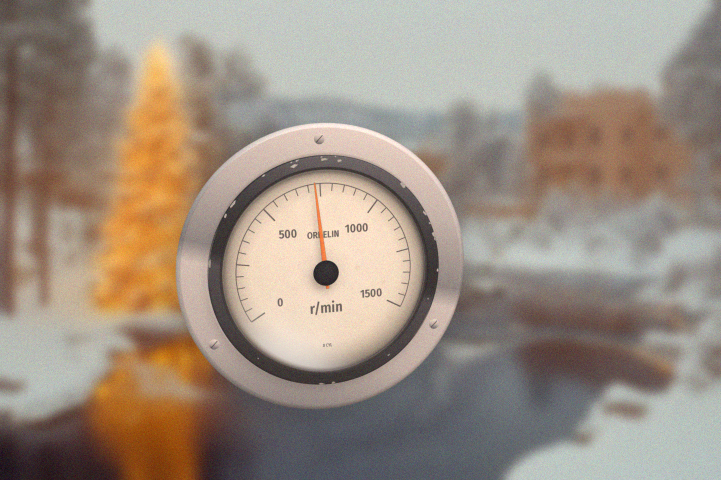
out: 725 rpm
